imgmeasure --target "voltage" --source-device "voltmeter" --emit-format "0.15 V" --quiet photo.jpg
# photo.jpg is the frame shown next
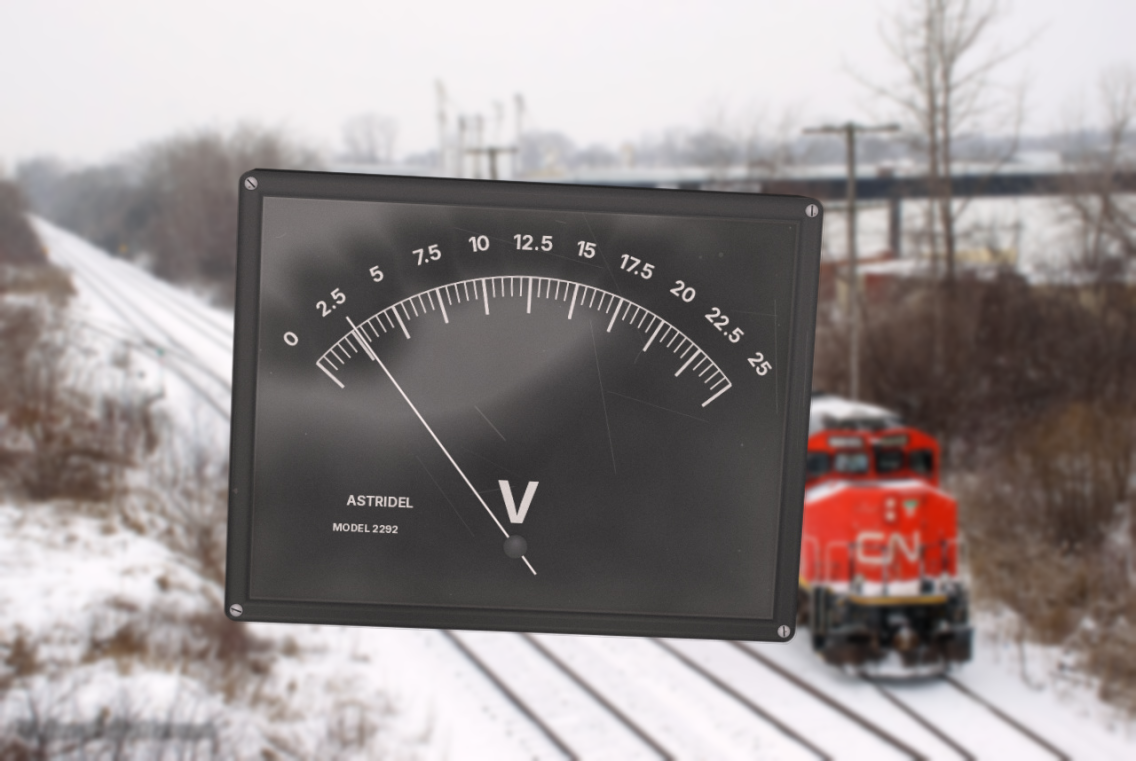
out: 2.75 V
